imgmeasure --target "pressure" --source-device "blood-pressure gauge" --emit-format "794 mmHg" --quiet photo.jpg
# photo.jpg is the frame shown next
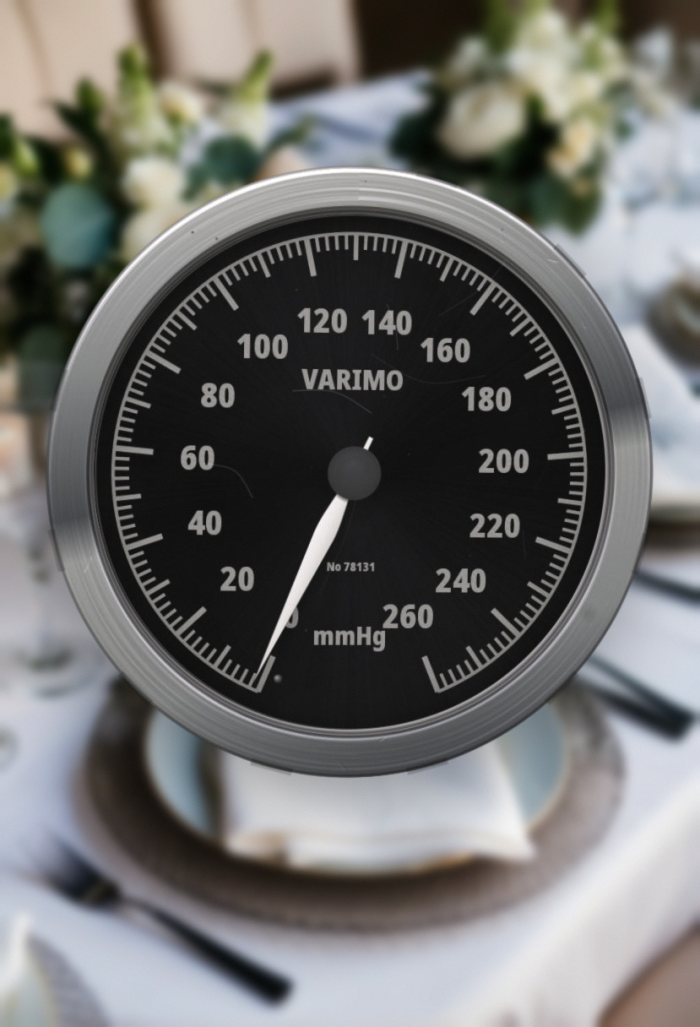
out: 2 mmHg
